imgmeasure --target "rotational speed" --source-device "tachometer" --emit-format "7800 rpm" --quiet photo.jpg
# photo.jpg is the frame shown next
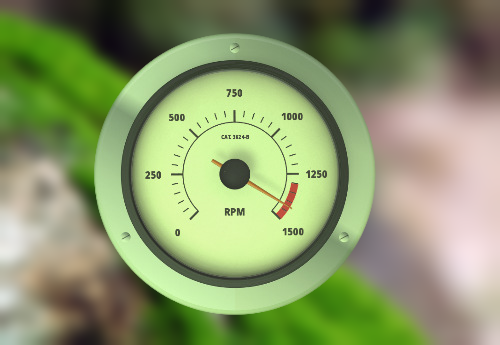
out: 1425 rpm
